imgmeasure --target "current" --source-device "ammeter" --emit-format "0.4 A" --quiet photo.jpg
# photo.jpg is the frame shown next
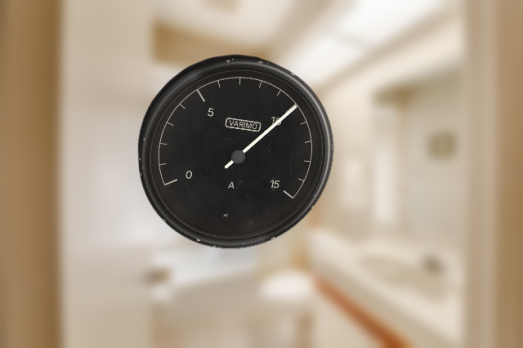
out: 10 A
